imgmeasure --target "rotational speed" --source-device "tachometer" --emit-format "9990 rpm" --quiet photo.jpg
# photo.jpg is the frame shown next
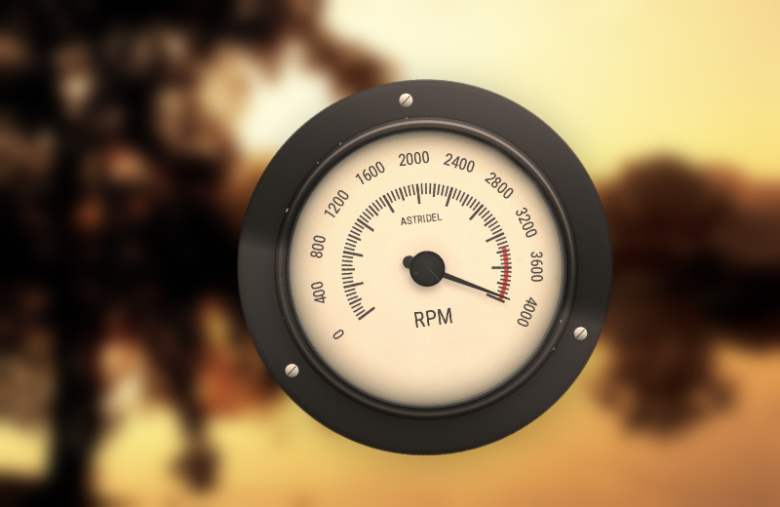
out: 3950 rpm
